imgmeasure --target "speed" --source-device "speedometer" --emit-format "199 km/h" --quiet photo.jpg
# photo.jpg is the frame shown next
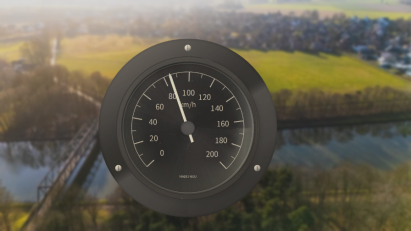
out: 85 km/h
